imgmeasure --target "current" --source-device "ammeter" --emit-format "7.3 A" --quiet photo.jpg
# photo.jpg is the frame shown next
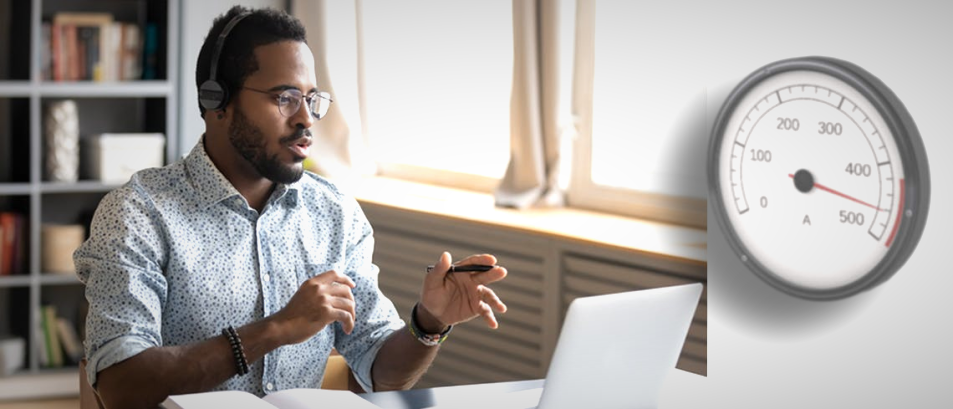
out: 460 A
